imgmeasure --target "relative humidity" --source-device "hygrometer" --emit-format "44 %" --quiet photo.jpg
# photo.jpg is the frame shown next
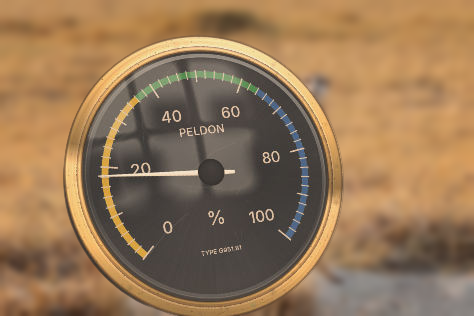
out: 18 %
